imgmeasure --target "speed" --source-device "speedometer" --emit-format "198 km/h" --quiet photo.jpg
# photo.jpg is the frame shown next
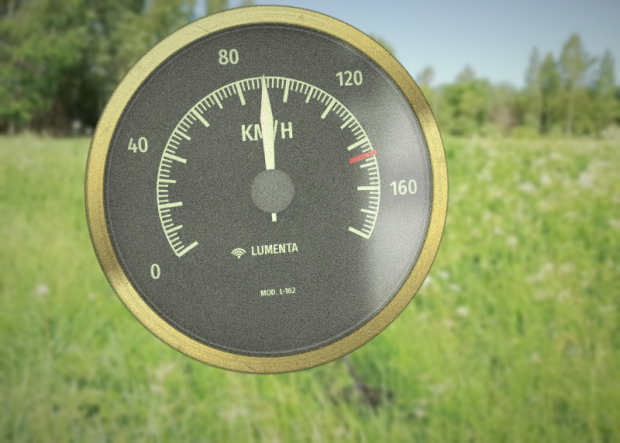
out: 90 km/h
